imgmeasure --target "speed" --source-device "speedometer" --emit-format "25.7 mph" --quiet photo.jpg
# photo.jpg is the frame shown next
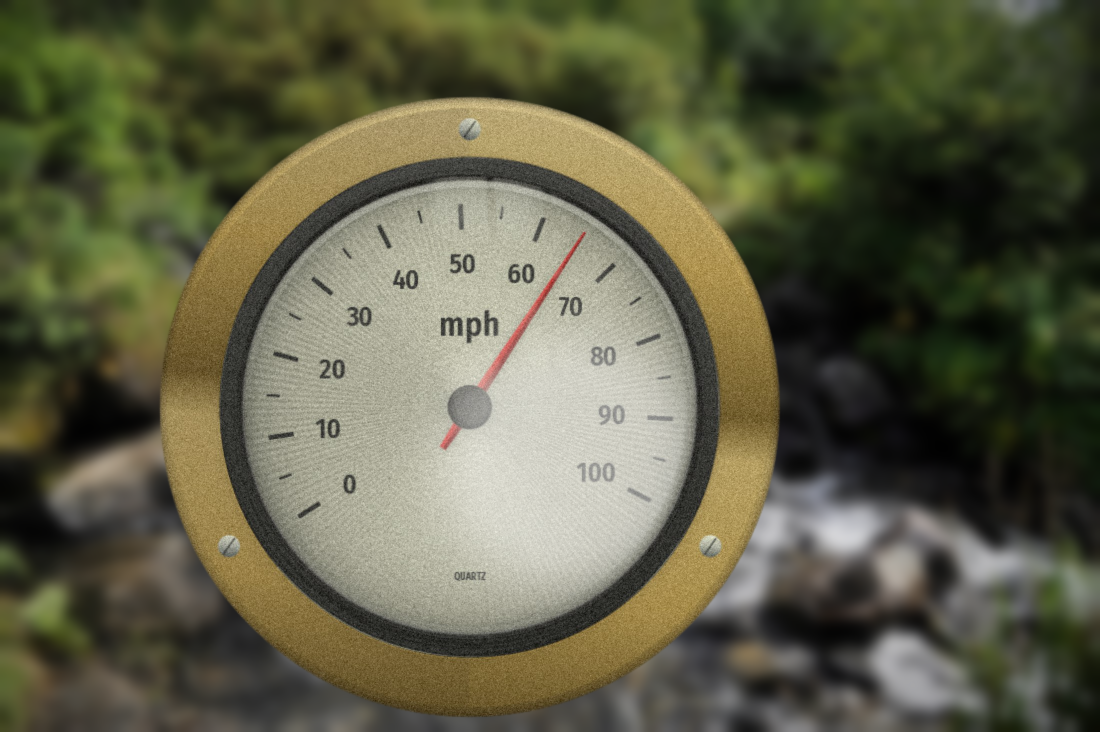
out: 65 mph
